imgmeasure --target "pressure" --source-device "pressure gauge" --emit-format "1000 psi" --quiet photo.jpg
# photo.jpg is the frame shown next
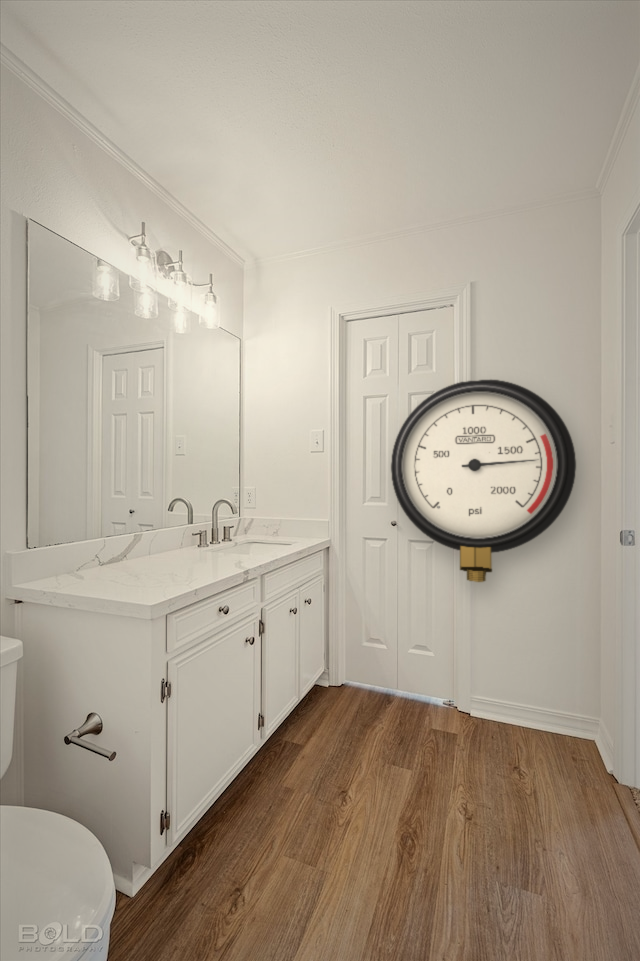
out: 1650 psi
